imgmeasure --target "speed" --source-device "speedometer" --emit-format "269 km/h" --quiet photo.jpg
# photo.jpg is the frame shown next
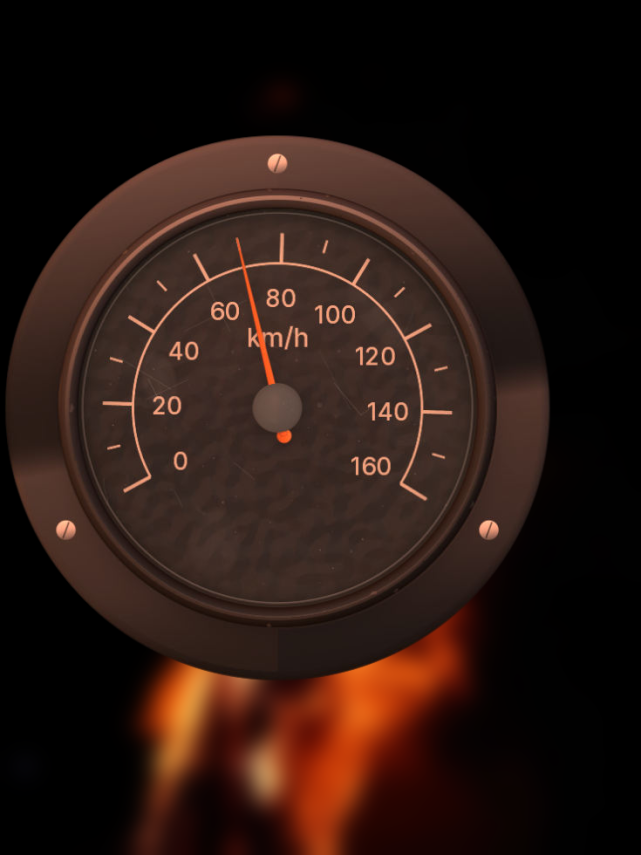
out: 70 km/h
